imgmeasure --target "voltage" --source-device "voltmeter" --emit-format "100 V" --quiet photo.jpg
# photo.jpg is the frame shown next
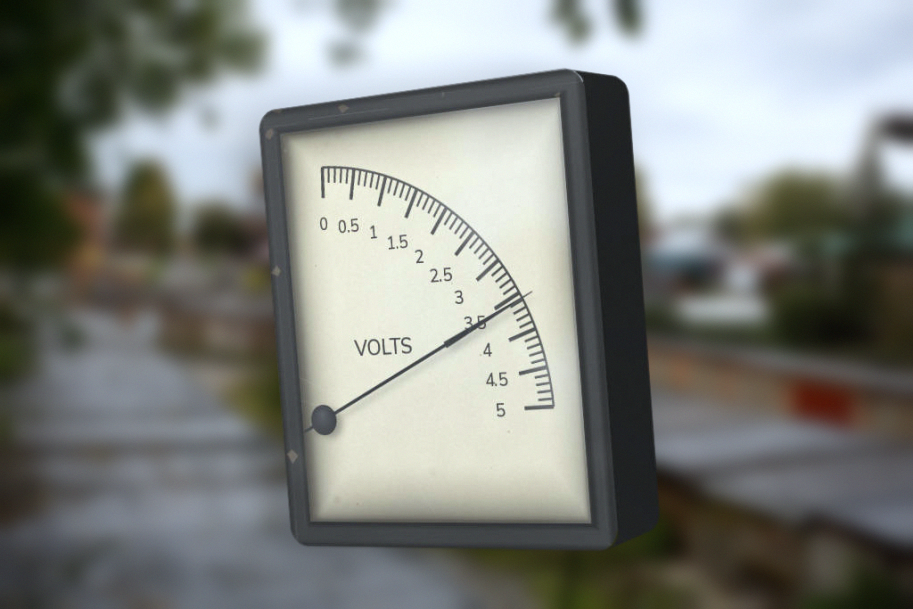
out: 3.6 V
